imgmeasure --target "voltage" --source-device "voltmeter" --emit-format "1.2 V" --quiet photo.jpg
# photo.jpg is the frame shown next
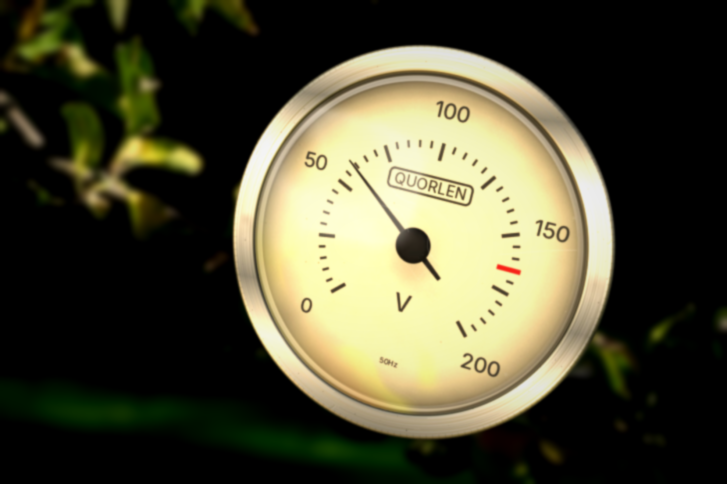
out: 60 V
